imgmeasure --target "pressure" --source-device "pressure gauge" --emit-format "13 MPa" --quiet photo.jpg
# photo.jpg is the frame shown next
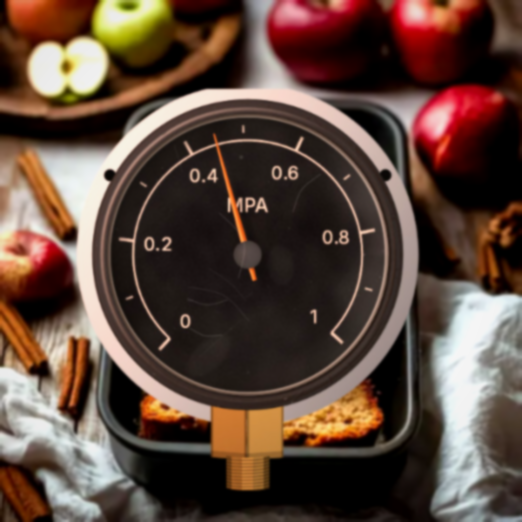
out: 0.45 MPa
